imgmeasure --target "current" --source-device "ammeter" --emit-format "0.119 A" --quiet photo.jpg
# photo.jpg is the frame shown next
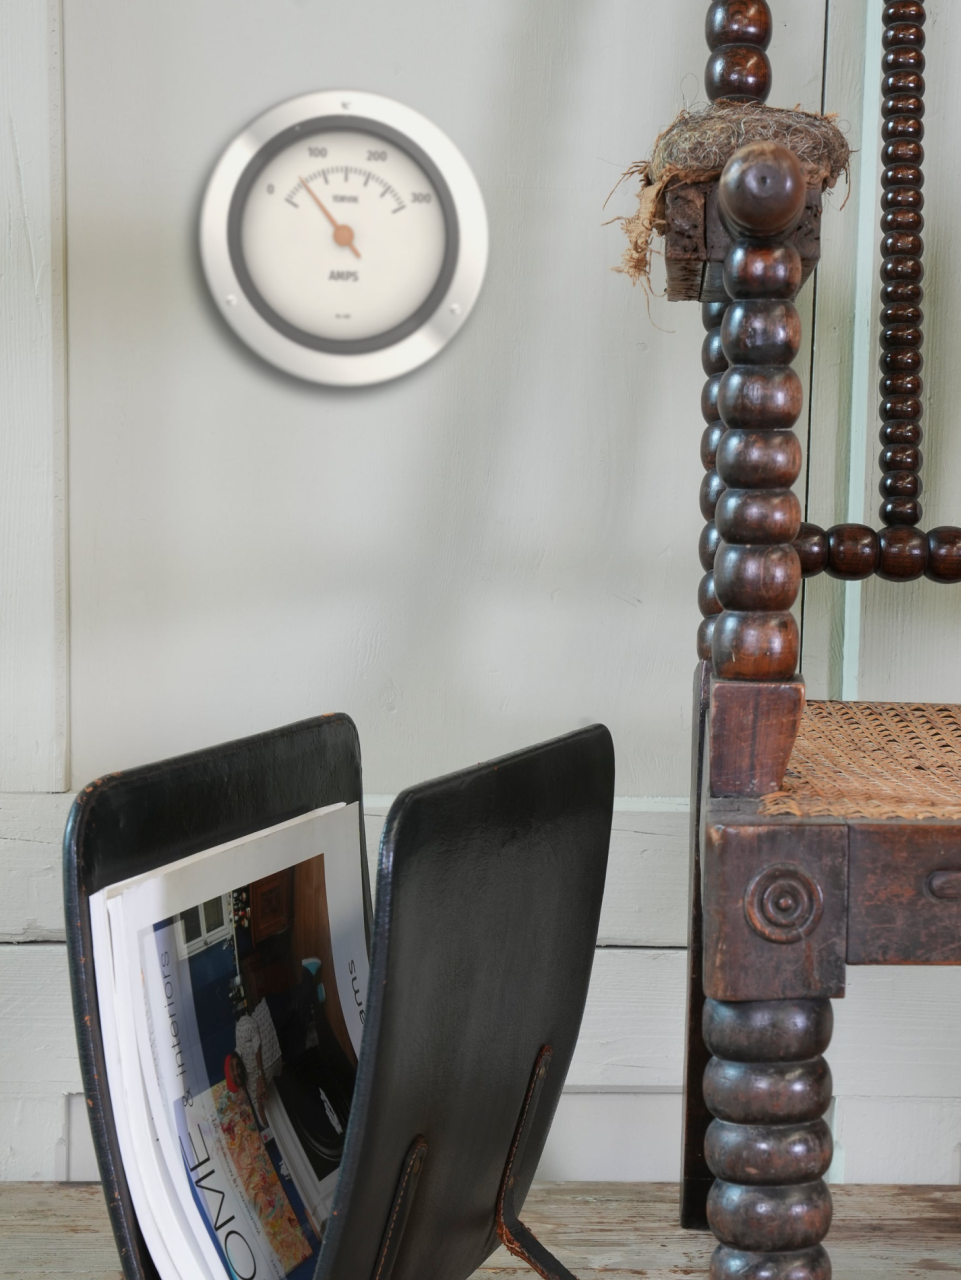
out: 50 A
